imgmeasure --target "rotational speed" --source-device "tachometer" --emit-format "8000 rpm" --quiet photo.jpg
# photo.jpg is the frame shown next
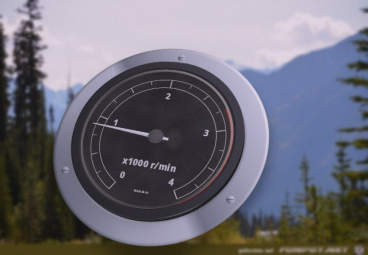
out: 875 rpm
